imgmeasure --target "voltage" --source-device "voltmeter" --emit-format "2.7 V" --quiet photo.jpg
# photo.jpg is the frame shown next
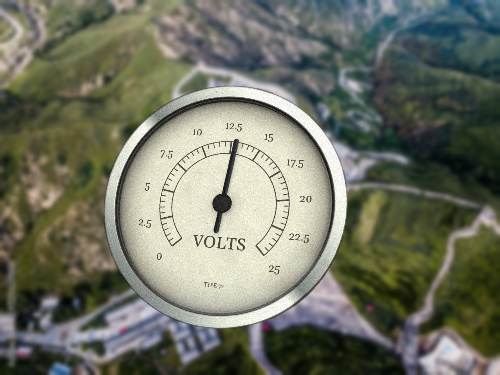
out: 13 V
